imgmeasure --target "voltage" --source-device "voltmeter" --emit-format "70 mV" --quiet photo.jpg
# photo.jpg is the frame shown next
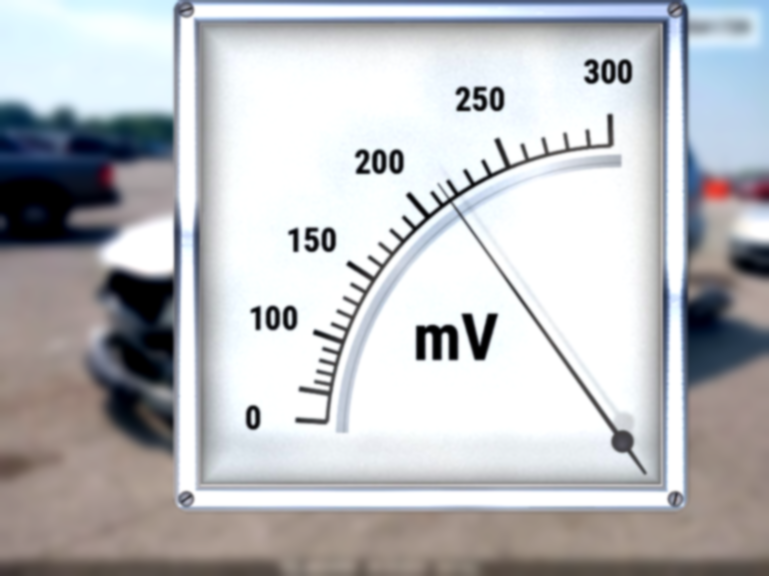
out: 215 mV
